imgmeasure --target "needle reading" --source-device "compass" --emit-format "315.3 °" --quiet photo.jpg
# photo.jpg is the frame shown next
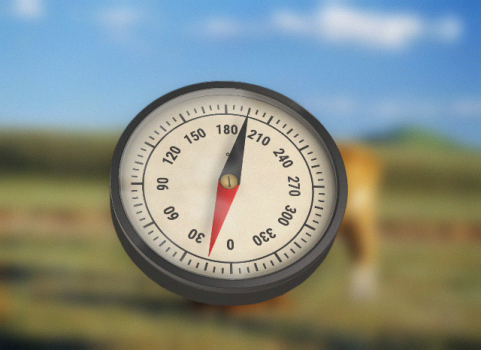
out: 15 °
